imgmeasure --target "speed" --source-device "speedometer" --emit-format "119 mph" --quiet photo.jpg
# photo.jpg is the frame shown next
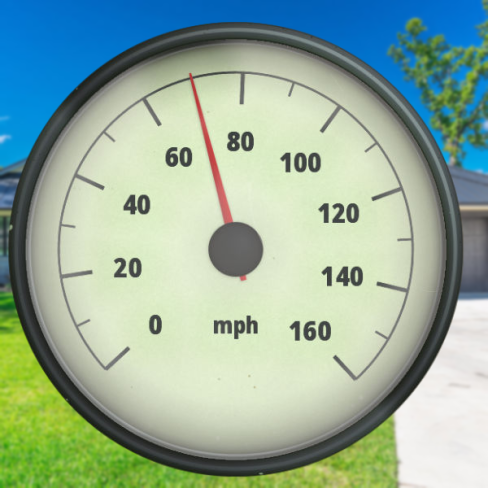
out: 70 mph
